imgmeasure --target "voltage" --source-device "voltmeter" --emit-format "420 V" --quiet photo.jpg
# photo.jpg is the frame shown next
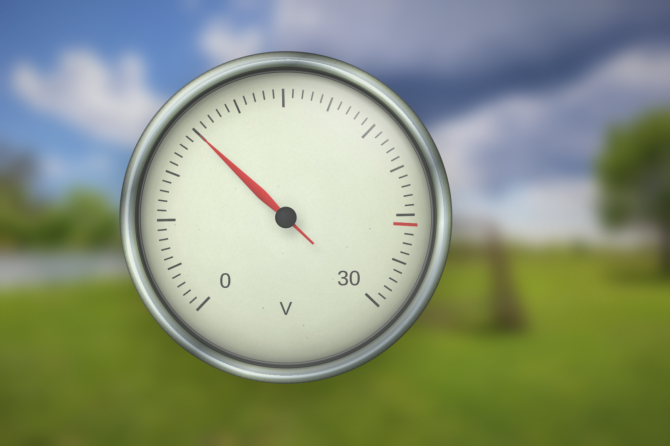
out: 10 V
